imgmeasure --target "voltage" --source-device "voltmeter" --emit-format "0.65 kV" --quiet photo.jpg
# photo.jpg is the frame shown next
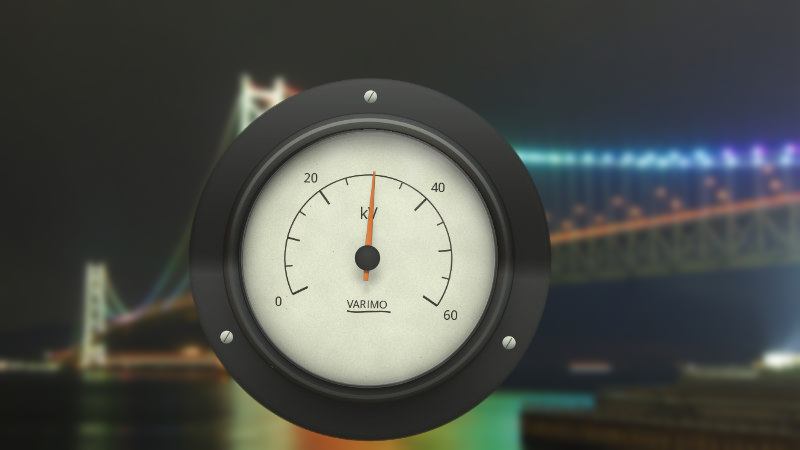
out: 30 kV
